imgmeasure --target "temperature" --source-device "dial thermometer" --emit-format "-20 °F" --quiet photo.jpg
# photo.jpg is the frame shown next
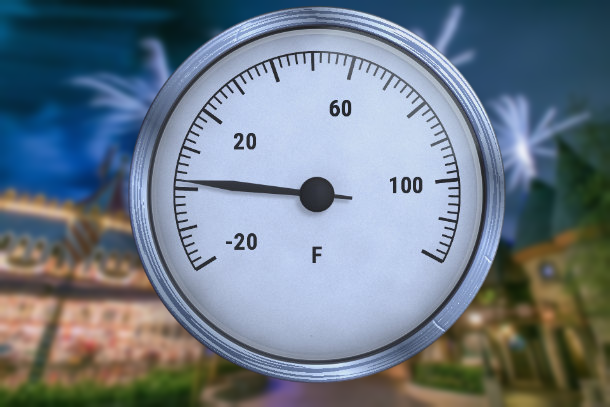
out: 2 °F
